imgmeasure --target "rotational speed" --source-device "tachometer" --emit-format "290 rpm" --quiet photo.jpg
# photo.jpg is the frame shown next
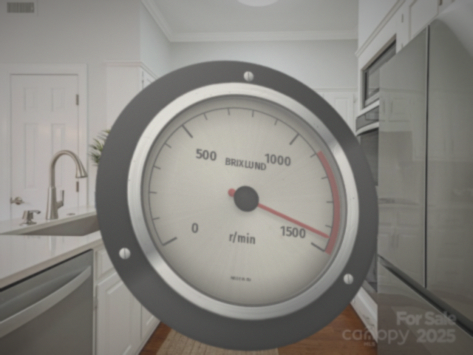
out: 1450 rpm
